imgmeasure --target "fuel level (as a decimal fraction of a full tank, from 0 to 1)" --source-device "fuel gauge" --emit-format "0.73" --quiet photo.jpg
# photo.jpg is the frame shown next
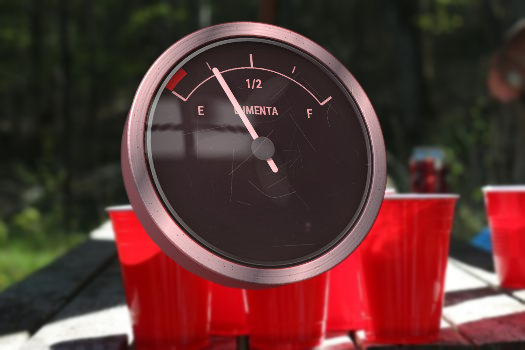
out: 0.25
